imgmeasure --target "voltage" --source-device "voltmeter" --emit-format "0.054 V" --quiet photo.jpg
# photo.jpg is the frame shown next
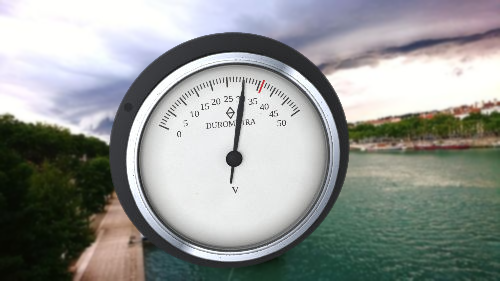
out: 30 V
